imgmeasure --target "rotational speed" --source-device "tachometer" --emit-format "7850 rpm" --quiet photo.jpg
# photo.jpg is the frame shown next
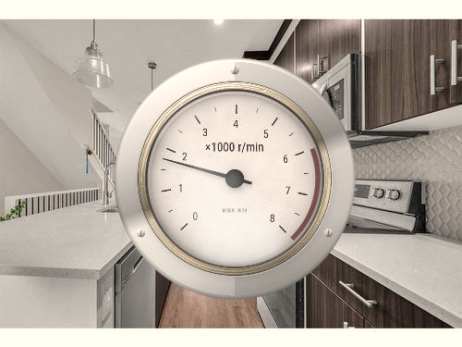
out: 1750 rpm
